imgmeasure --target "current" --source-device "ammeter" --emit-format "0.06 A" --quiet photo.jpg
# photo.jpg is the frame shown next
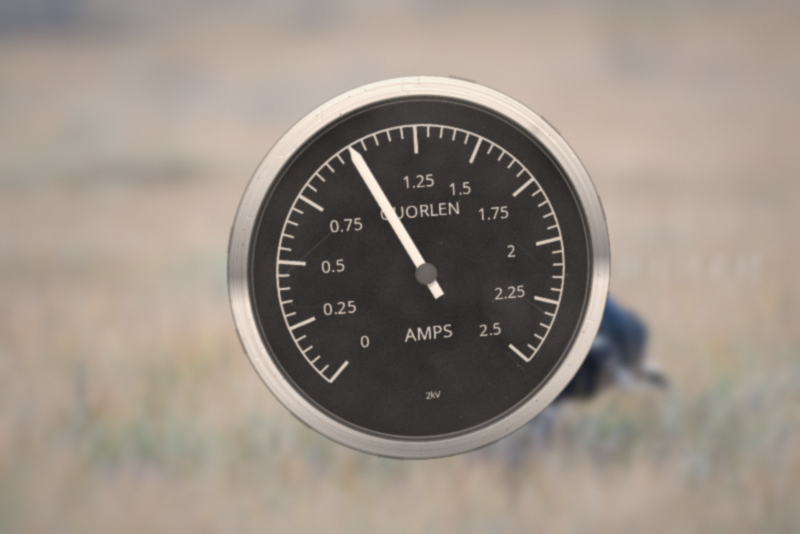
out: 1 A
